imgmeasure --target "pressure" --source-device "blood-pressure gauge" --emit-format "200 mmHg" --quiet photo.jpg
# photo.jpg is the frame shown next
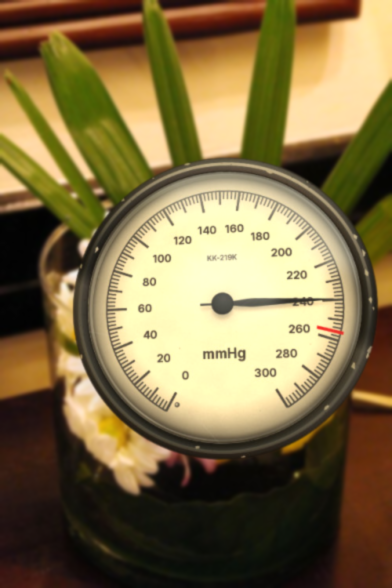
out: 240 mmHg
